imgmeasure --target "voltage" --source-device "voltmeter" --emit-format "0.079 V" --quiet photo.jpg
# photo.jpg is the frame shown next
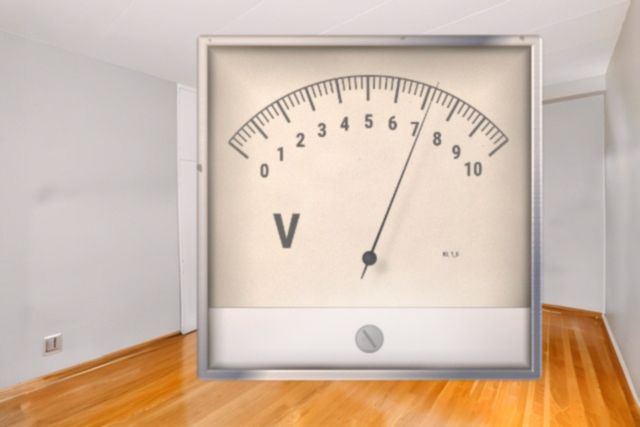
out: 7.2 V
